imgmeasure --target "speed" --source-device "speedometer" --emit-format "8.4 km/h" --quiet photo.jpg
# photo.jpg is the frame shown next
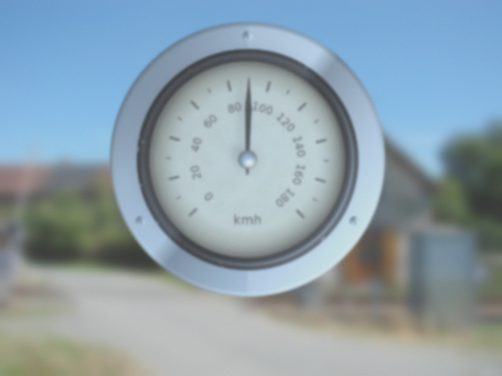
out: 90 km/h
